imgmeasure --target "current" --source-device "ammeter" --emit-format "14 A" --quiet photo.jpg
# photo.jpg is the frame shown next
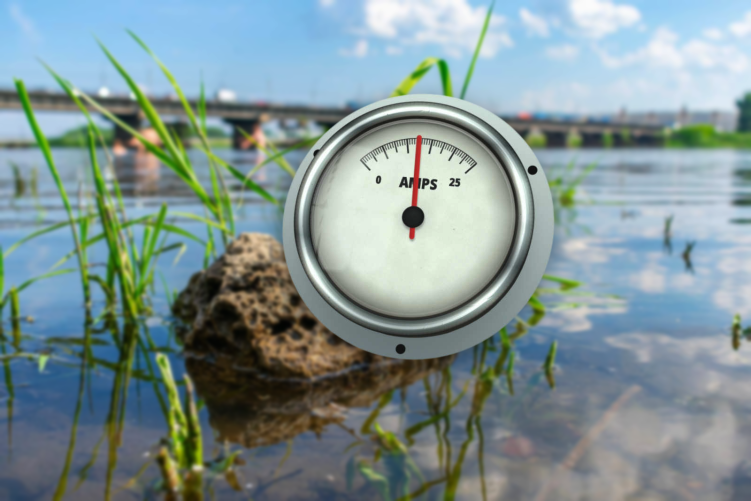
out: 12.5 A
